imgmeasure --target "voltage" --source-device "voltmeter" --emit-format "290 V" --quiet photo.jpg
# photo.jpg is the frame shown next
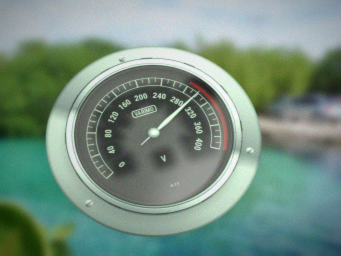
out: 300 V
